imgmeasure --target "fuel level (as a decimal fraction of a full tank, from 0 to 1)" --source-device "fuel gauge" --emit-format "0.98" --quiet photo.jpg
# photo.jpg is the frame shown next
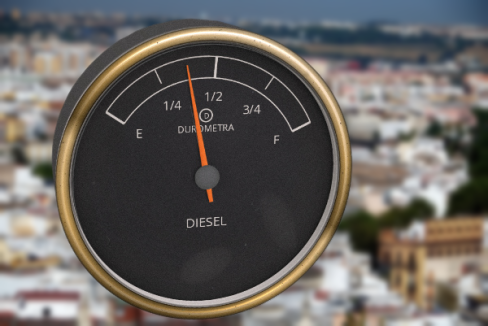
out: 0.375
